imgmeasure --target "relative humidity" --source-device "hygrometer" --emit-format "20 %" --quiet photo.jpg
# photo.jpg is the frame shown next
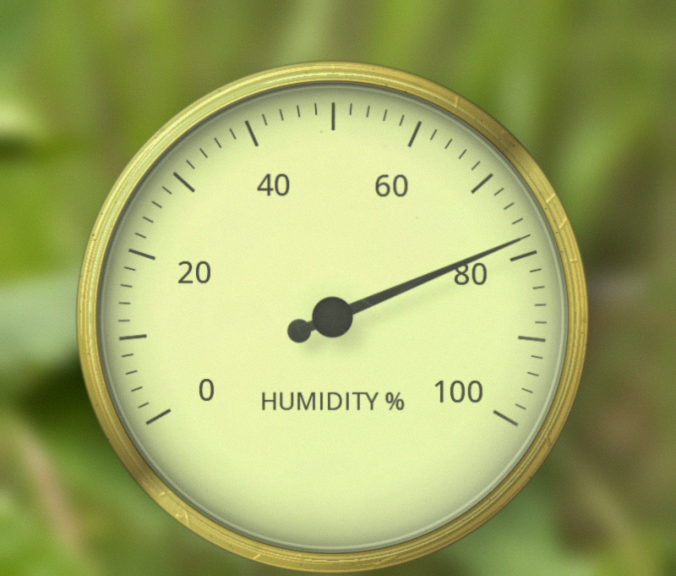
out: 78 %
